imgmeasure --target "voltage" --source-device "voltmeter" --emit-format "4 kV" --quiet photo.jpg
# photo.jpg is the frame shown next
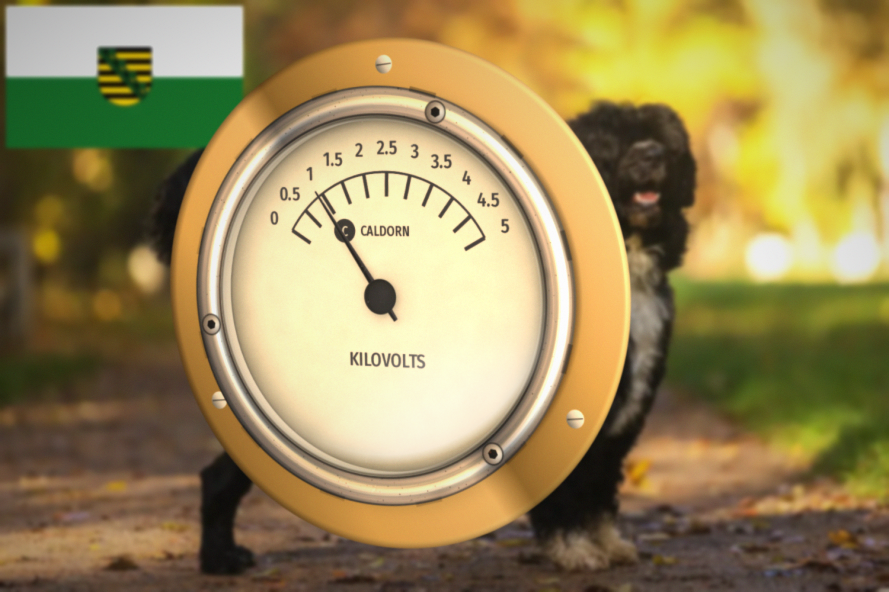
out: 1 kV
